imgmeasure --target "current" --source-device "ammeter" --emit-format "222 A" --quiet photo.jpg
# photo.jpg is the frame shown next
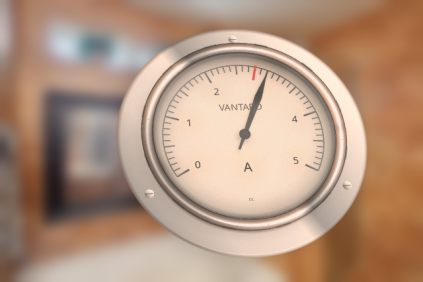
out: 3 A
